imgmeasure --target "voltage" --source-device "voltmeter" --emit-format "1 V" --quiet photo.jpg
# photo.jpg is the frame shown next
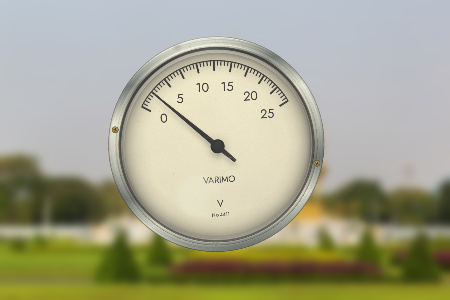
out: 2.5 V
